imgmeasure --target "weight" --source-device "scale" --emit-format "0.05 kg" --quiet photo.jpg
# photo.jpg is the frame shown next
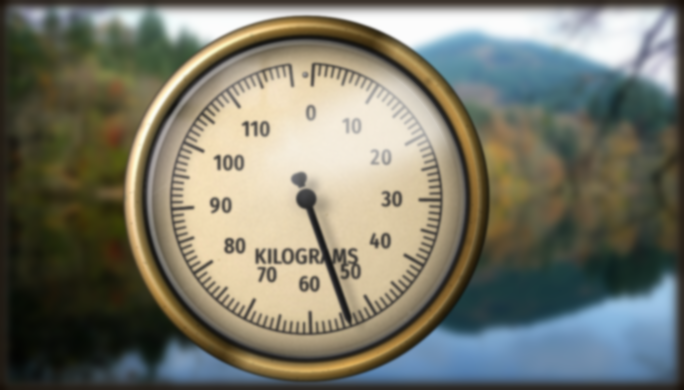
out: 54 kg
